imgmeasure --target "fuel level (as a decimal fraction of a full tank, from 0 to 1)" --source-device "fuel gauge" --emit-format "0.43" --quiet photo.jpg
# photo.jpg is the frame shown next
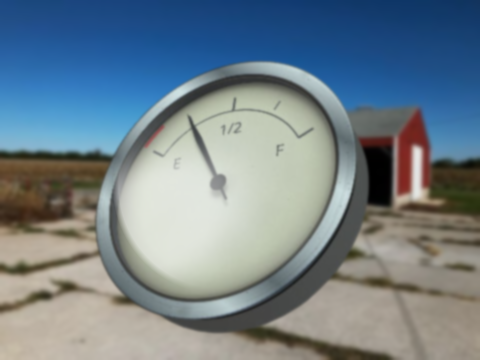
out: 0.25
